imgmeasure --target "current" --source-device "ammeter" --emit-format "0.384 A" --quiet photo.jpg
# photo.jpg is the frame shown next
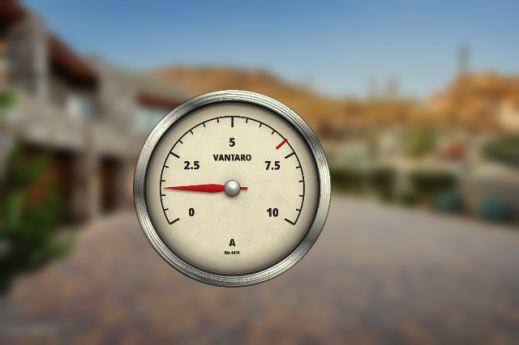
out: 1.25 A
